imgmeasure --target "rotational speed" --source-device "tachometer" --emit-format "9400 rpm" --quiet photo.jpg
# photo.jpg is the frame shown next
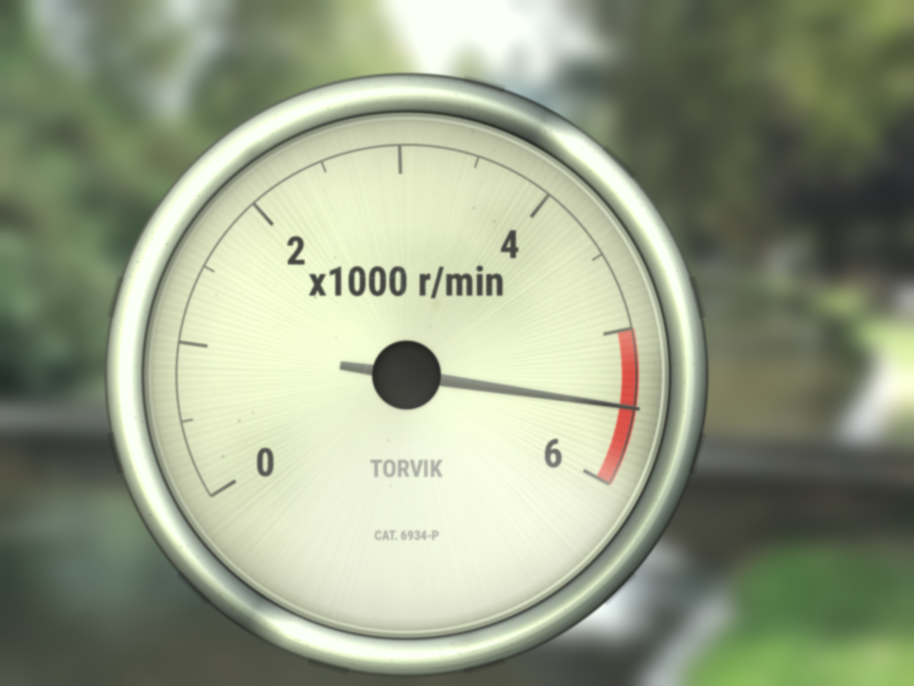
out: 5500 rpm
